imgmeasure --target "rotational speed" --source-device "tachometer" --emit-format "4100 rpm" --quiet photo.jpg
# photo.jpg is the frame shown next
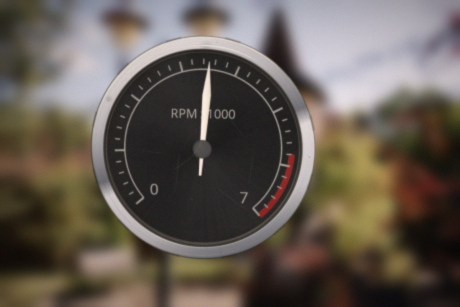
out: 3500 rpm
